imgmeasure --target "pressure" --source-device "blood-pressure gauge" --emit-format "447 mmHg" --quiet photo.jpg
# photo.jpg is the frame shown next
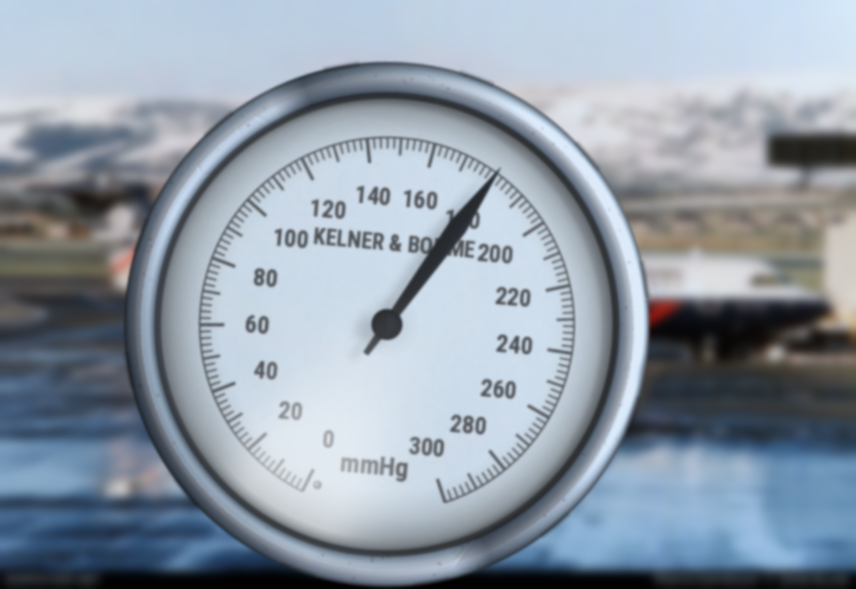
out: 180 mmHg
